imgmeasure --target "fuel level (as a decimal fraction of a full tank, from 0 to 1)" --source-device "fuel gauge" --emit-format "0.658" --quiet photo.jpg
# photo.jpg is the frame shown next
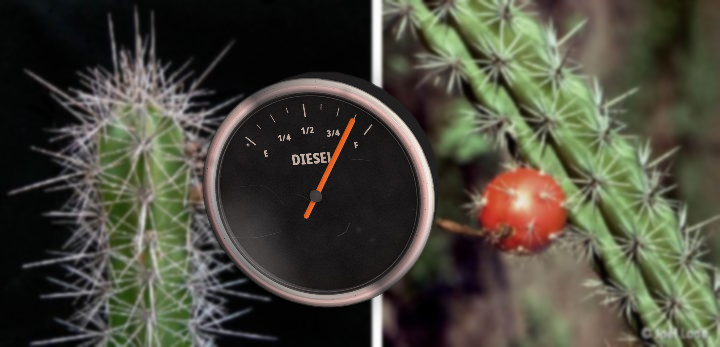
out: 0.875
